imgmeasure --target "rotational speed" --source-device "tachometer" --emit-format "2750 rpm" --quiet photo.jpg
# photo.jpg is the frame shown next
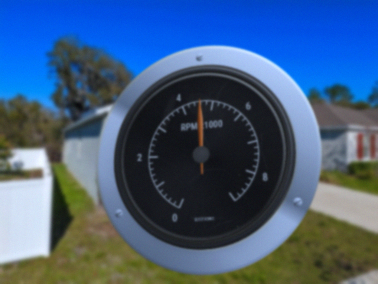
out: 4600 rpm
